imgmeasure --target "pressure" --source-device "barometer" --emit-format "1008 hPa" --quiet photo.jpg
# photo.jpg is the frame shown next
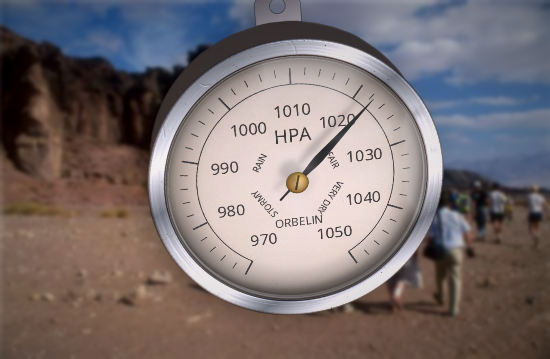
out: 1022 hPa
